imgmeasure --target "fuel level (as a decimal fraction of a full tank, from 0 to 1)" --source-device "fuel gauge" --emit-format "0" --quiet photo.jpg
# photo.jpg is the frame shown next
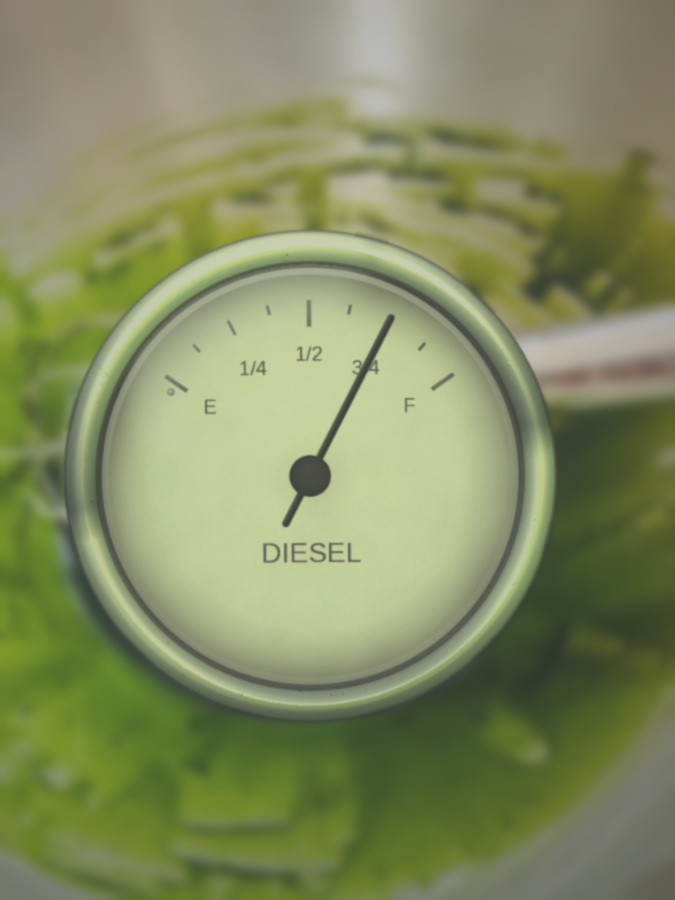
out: 0.75
